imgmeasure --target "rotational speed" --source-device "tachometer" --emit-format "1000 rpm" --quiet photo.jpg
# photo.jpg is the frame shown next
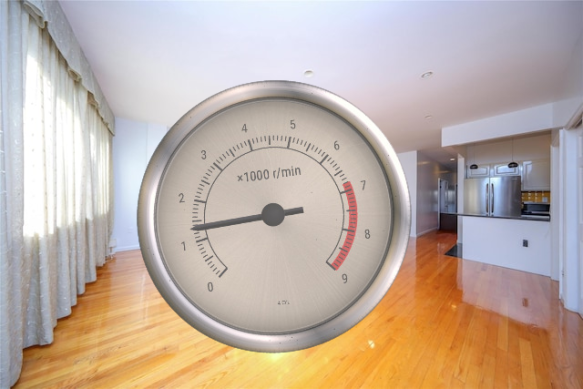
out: 1300 rpm
